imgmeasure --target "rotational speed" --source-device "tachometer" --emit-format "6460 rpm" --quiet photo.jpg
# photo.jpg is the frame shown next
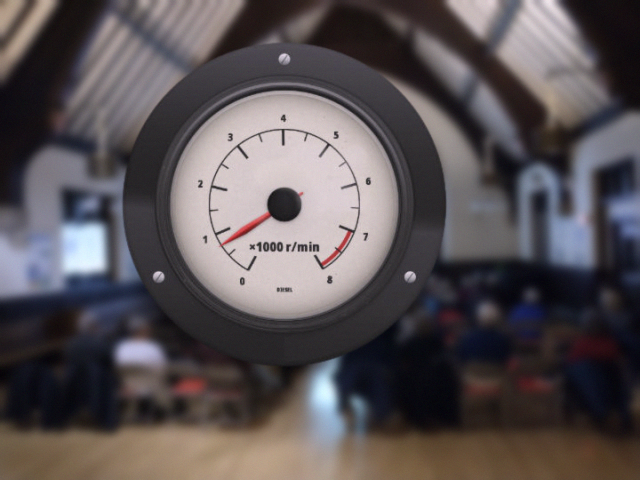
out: 750 rpm
